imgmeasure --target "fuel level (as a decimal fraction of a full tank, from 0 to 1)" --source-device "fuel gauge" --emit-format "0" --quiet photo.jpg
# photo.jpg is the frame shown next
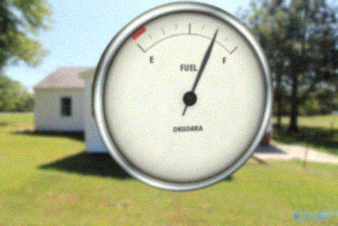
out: 0.75
